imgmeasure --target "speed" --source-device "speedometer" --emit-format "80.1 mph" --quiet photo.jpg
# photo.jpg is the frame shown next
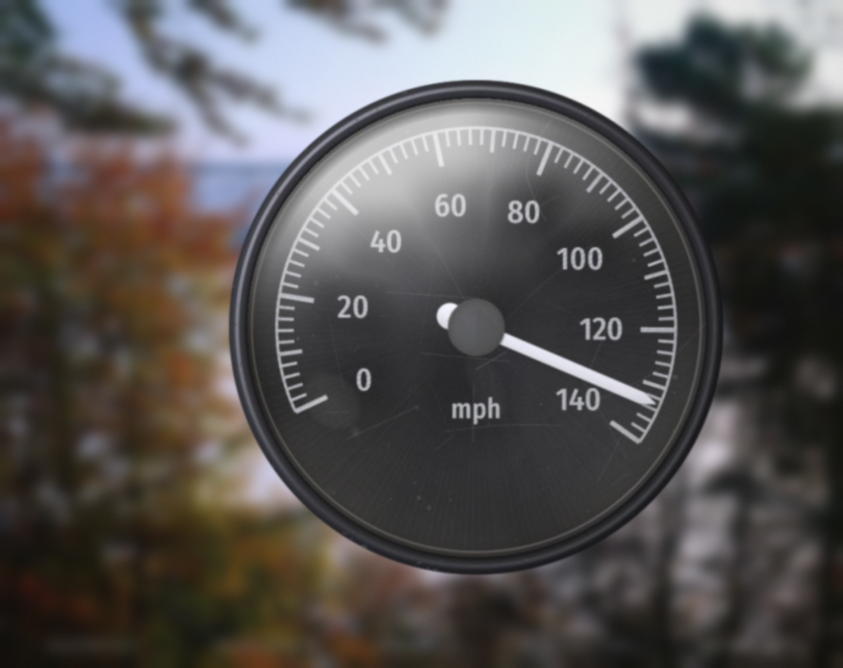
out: 133 mph
